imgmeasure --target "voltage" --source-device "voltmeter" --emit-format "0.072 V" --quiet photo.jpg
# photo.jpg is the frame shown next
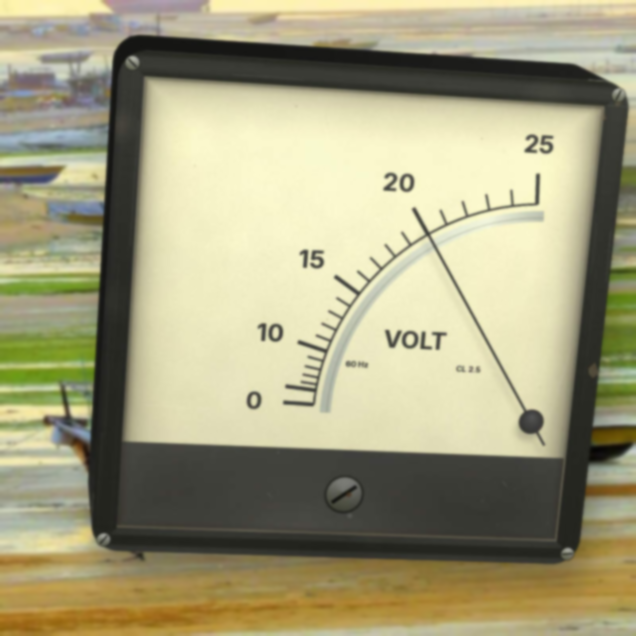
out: 20 V
